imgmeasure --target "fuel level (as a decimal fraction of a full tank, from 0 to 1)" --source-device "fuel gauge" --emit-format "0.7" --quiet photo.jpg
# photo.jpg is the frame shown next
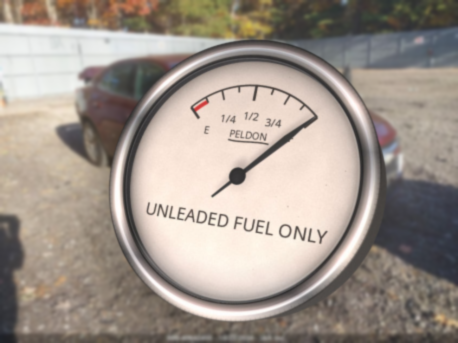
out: 1
